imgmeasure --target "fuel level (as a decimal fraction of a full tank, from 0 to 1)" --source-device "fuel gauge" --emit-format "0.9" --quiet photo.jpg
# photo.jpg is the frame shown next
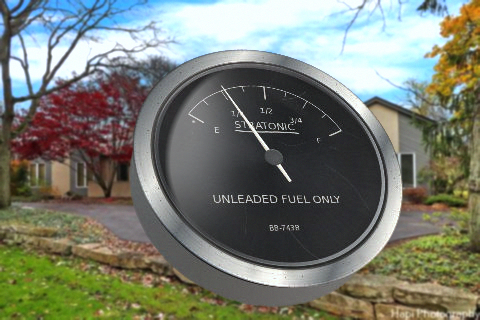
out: 0.25
